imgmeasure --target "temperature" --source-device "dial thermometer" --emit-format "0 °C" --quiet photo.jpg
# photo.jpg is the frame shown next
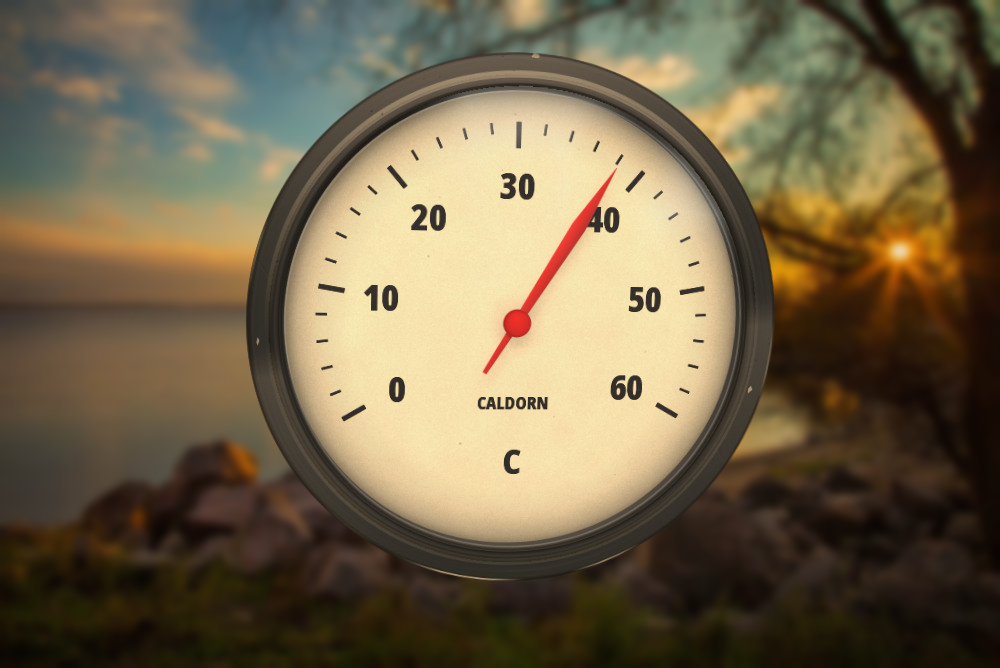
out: 38 °C
